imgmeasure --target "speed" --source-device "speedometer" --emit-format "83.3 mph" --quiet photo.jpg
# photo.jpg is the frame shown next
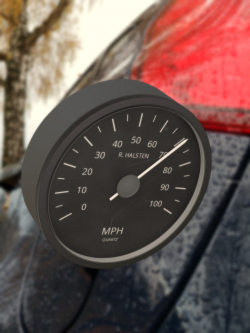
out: 70 mph
